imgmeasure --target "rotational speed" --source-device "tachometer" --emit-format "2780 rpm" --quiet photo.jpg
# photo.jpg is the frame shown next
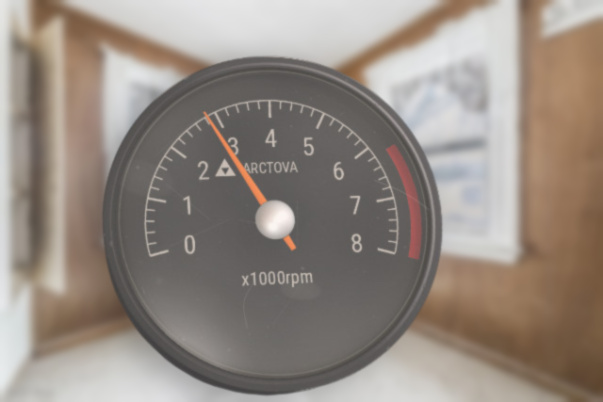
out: 2800 rpm
